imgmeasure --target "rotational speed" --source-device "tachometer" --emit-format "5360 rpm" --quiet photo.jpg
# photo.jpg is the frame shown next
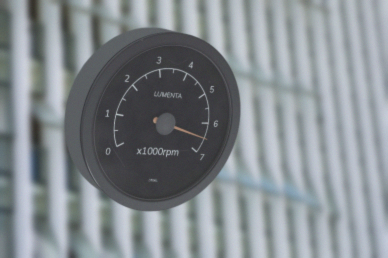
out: 6500 rpm
